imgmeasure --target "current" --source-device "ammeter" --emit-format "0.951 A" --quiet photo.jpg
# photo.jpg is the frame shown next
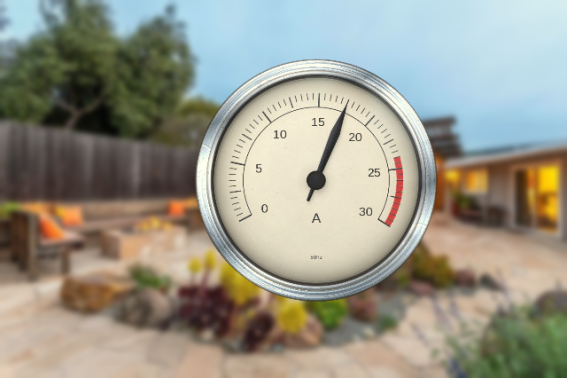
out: 17.5 A
